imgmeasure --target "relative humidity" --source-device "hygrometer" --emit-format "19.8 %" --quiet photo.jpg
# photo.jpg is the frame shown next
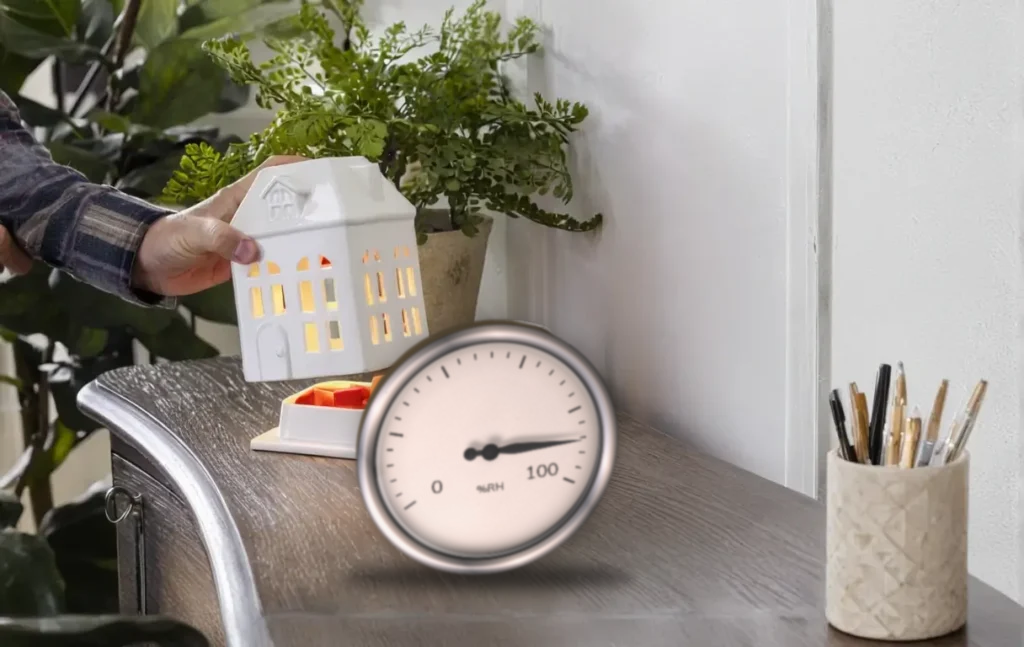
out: 88 %
